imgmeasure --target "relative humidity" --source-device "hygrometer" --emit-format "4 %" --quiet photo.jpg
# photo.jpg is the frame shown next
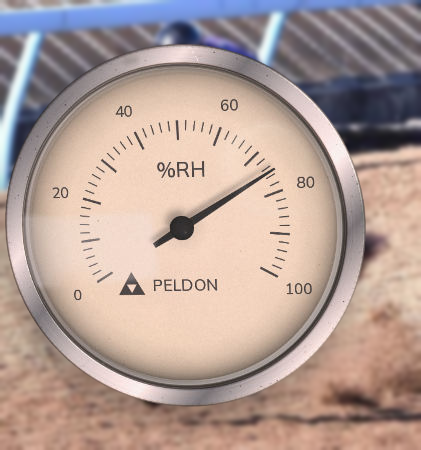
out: 75 %
